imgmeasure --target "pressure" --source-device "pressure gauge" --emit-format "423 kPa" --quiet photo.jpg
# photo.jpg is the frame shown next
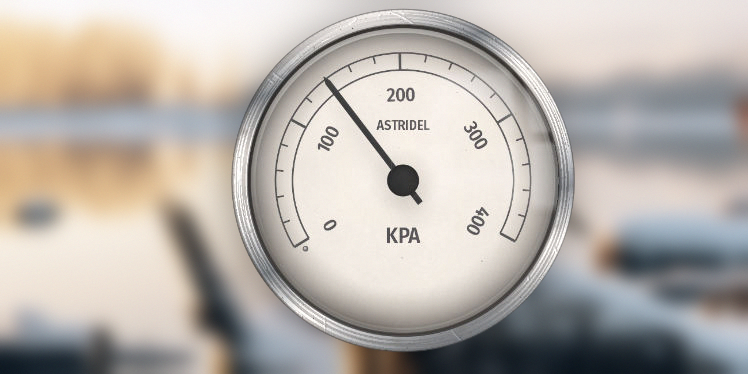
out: 140 kPa
